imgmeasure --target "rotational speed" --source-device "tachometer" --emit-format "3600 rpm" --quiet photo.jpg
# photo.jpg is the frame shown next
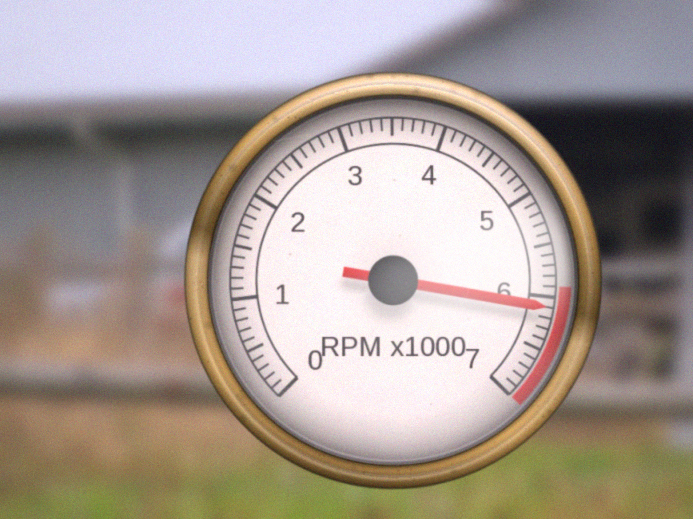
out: 6100 rpm
